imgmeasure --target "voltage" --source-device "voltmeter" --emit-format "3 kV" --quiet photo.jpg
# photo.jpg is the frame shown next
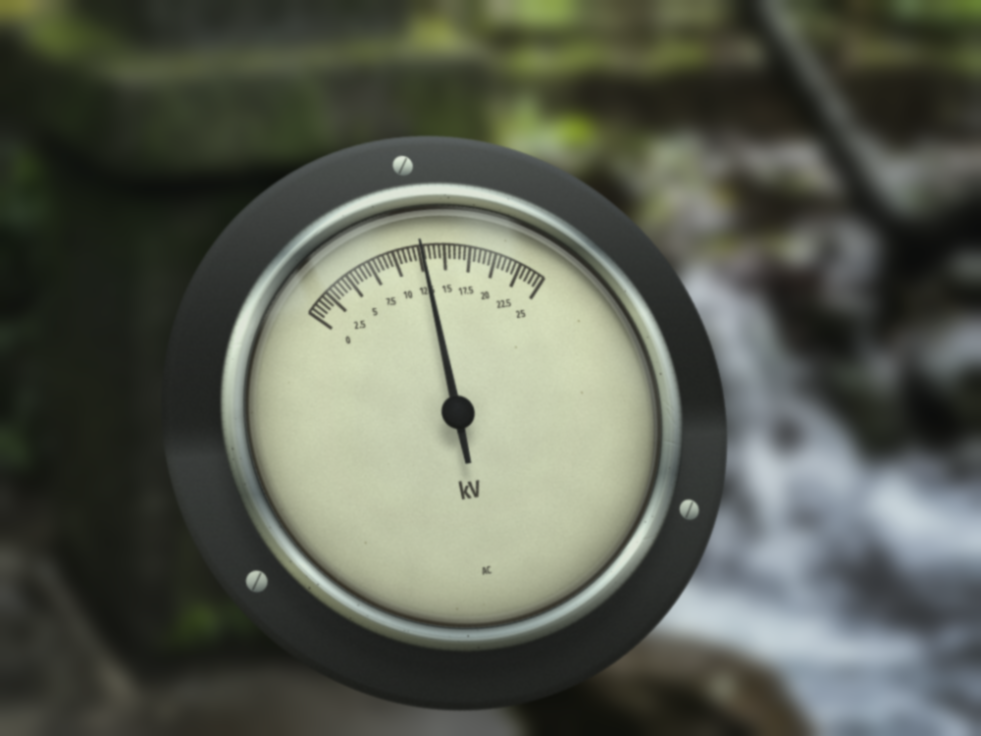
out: 12.5 kV
